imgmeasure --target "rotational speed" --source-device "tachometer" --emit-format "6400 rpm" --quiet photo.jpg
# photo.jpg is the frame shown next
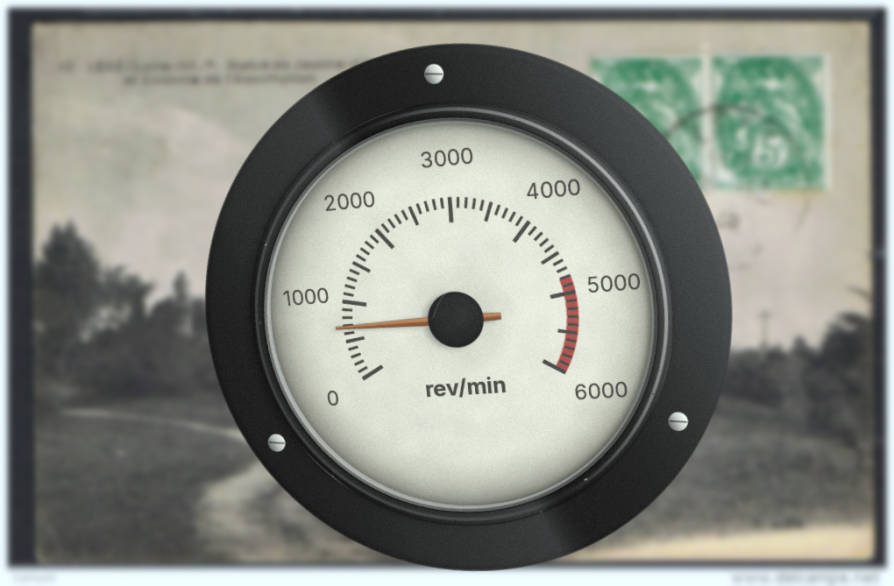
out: 700 rpm
